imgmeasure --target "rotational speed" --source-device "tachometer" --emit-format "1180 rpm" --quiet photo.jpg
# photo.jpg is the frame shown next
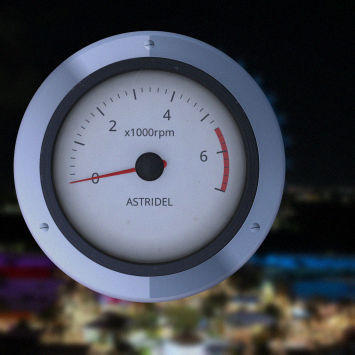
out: 0 rpm
